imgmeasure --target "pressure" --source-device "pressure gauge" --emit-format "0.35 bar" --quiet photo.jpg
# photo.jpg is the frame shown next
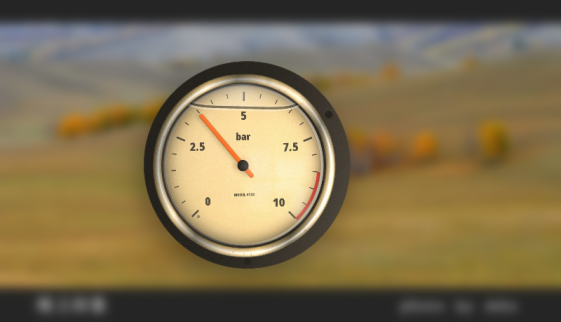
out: 3.5 bar
